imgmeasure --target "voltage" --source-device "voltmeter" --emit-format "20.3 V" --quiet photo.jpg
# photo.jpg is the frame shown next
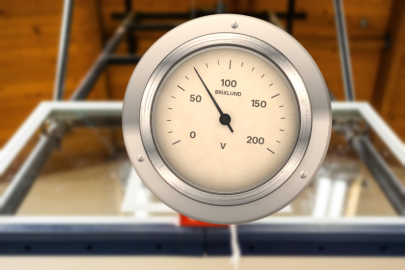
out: 70 V
